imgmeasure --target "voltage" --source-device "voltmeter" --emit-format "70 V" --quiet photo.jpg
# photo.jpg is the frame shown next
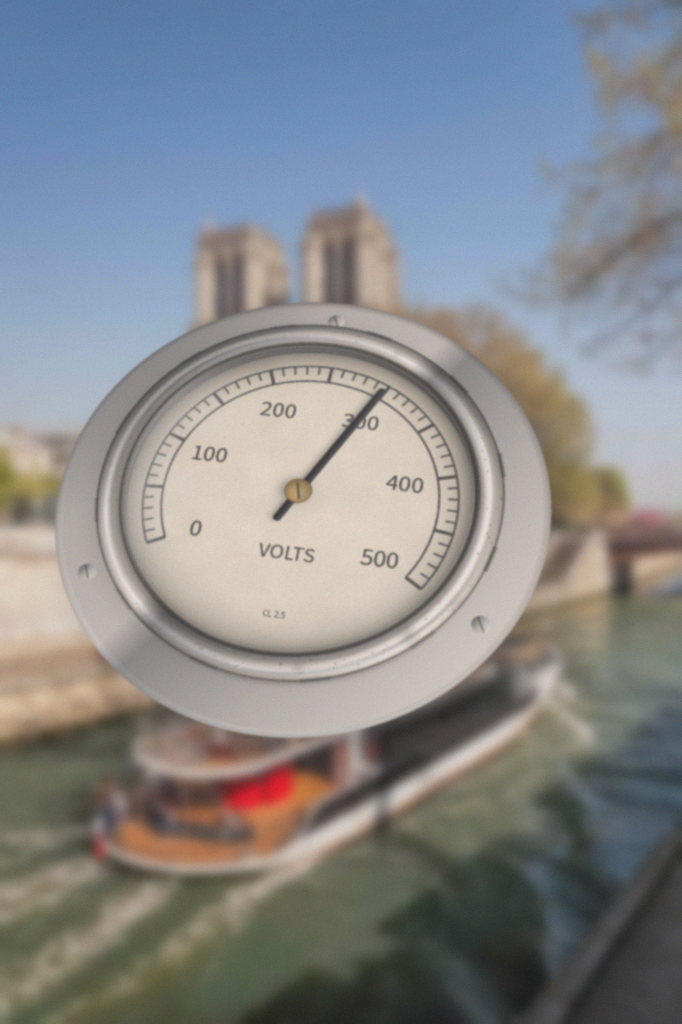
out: 300 V
